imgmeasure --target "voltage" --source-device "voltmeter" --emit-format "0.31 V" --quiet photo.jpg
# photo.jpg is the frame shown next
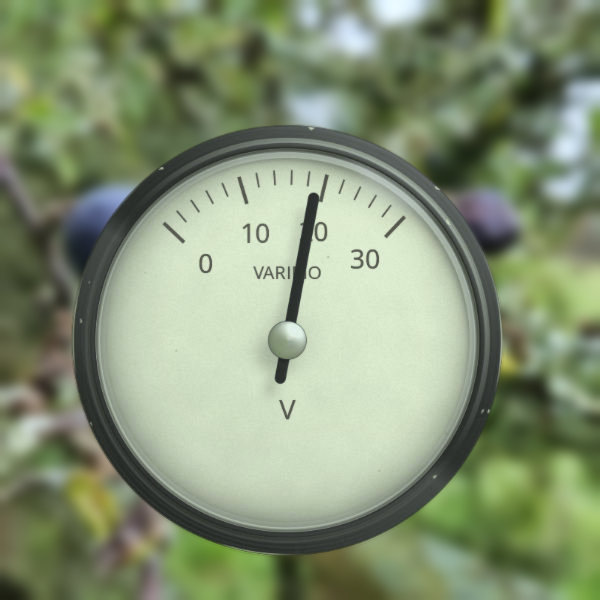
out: 19 V
